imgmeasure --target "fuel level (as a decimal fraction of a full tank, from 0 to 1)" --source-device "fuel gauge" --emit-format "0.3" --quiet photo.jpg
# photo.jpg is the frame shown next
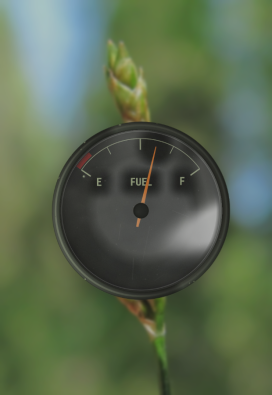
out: 0.625
